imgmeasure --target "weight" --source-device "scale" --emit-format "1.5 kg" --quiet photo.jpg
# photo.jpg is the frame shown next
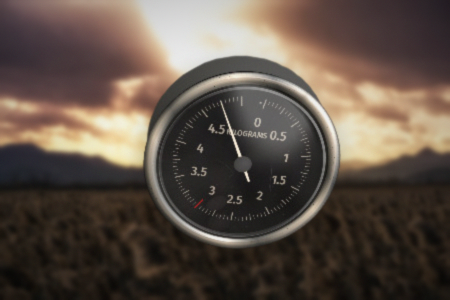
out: 4.75 kg
